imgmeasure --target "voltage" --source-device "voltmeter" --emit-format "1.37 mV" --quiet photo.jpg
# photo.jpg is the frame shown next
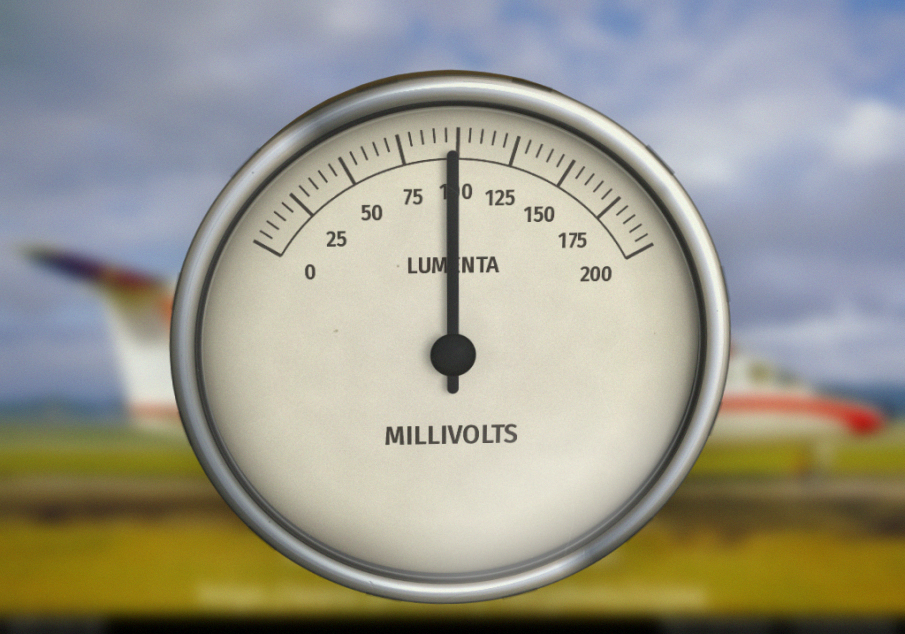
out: 97.5 mV
